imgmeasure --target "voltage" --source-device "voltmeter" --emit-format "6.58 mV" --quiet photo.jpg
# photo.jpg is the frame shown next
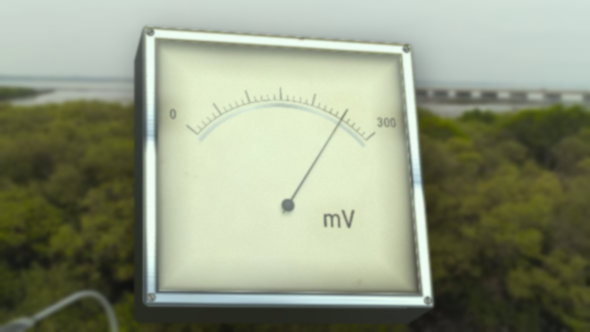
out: 250 mV
